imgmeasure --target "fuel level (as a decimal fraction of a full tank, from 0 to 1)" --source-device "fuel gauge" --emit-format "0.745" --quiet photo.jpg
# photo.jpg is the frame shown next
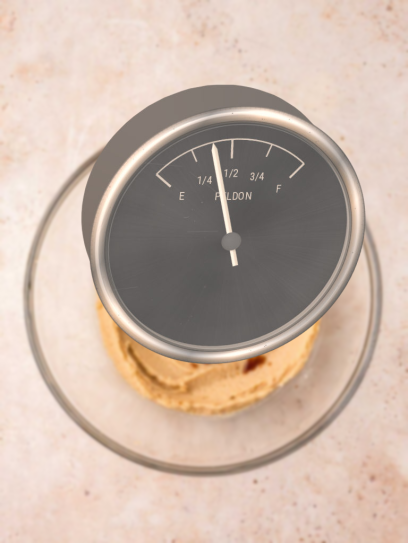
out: 0.375
